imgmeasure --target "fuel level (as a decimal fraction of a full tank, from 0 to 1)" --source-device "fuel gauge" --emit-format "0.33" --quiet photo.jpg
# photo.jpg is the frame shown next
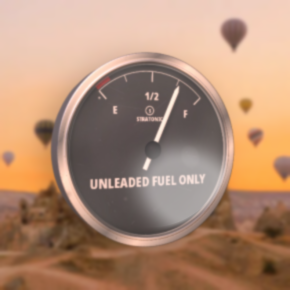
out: 0.75
